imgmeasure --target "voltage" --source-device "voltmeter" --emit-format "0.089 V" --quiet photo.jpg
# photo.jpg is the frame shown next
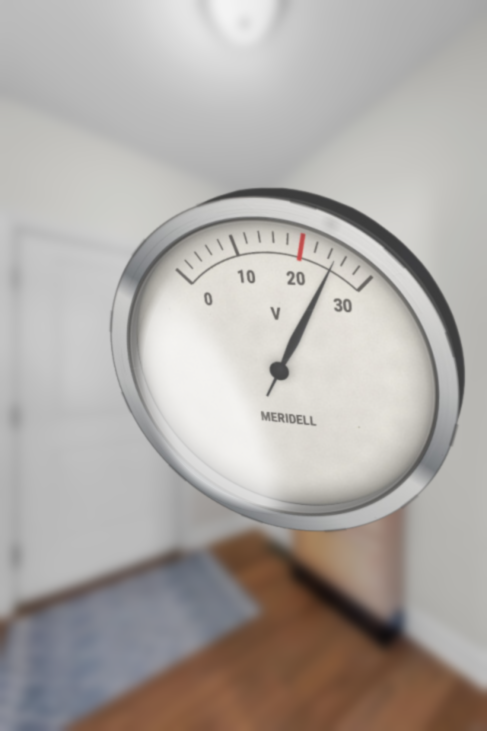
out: 25 V
